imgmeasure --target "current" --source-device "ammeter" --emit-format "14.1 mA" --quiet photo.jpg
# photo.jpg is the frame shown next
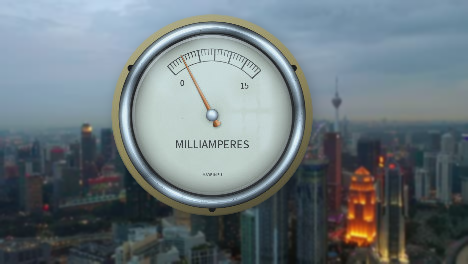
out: 2.5 mA
